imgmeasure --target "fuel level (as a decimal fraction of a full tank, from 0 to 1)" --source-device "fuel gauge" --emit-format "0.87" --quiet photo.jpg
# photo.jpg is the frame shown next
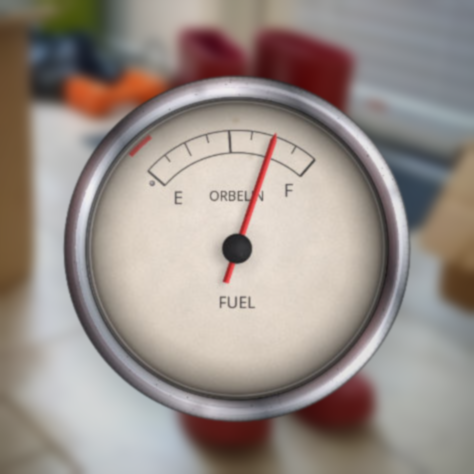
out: 0.75
